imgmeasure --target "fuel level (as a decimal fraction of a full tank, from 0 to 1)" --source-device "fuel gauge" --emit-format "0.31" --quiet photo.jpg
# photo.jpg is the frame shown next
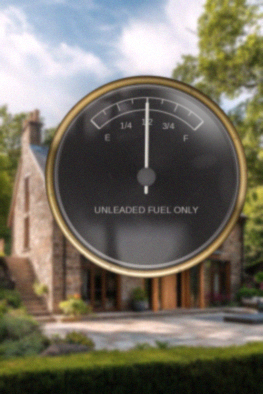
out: 0.5
